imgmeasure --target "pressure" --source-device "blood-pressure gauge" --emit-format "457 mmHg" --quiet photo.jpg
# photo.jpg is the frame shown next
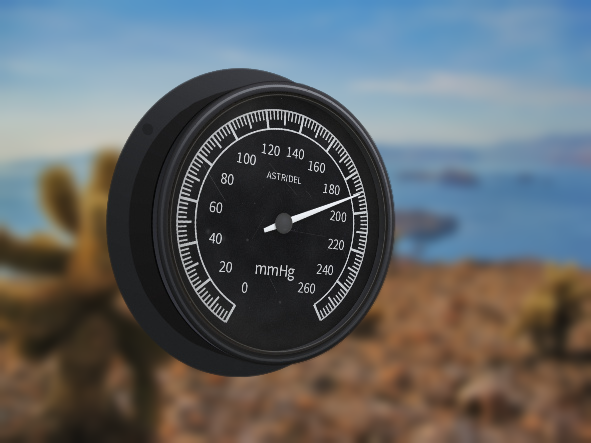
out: 190 mmHg
